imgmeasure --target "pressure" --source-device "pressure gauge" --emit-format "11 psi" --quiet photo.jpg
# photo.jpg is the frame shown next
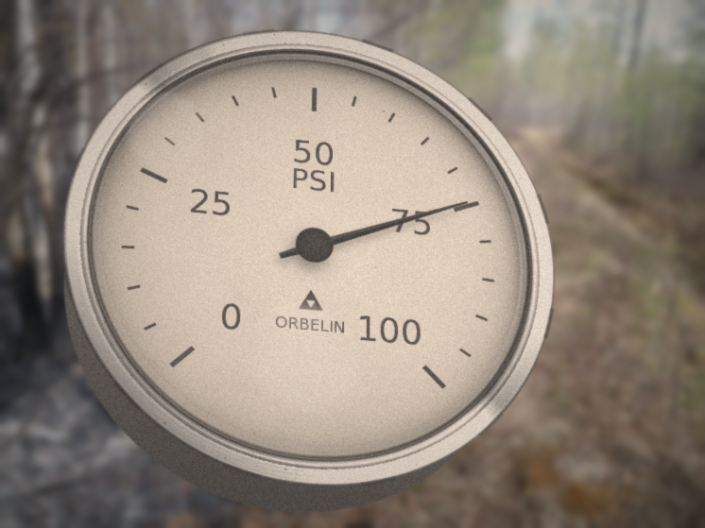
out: 75 psi
